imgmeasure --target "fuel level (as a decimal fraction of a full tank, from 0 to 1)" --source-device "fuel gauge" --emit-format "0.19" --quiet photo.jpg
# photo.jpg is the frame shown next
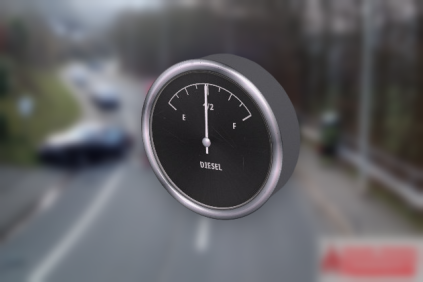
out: 0.5
